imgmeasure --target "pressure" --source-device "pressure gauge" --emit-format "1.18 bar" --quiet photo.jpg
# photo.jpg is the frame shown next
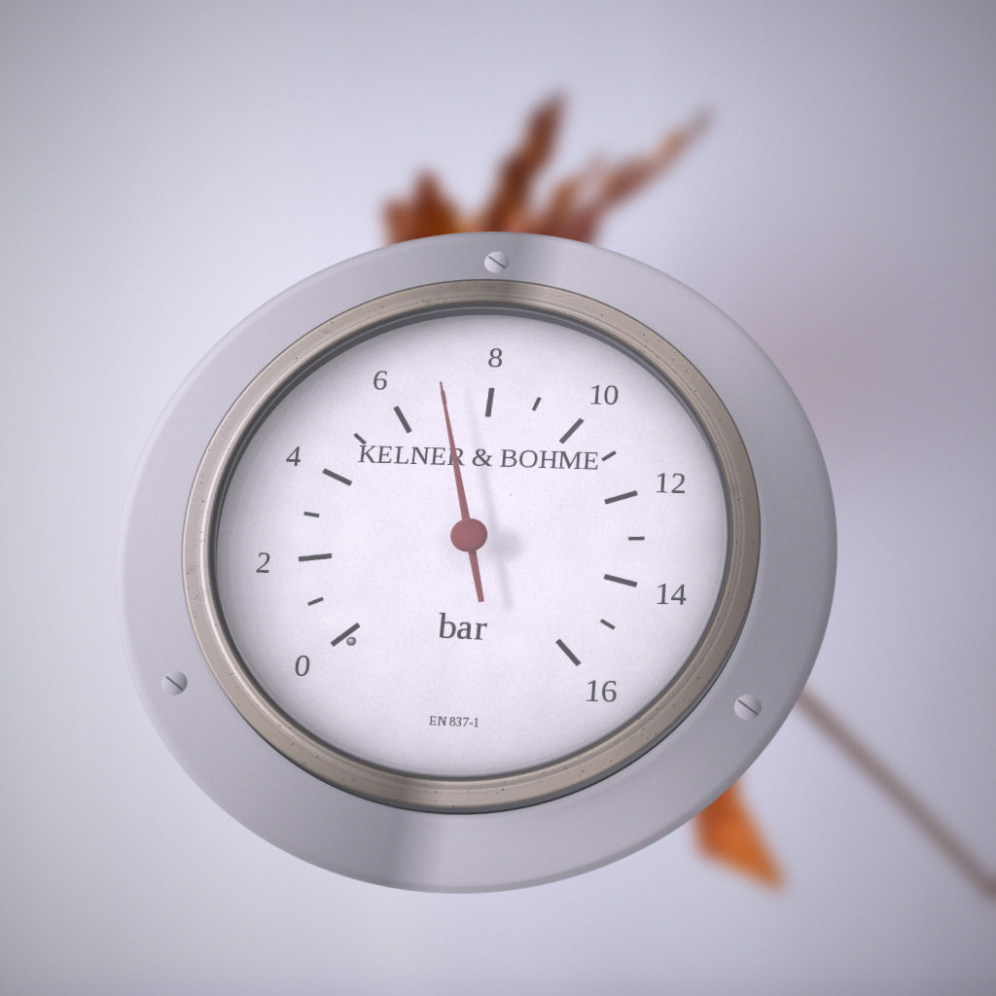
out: 7 bar
